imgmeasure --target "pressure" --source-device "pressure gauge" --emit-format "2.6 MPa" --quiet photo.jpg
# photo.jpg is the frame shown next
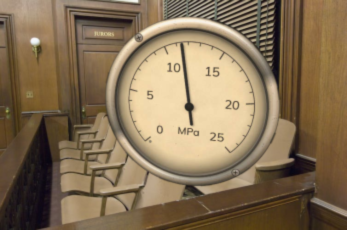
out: 11.5 MPa
